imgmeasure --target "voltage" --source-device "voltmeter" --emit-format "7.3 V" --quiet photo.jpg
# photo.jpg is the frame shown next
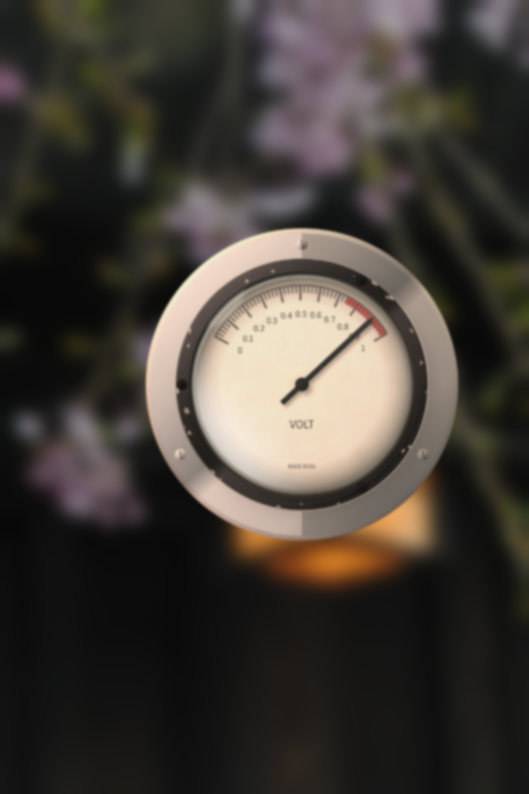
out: 0.9 V
